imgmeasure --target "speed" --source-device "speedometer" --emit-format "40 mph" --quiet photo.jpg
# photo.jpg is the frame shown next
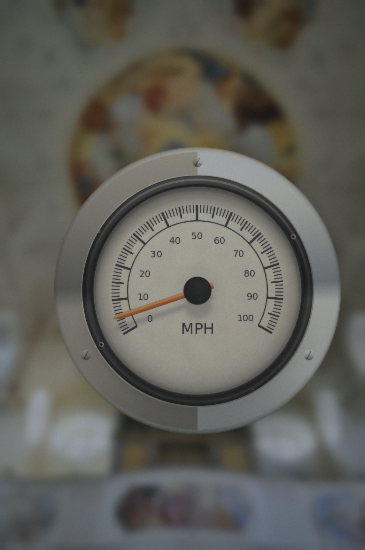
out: 5 mph
